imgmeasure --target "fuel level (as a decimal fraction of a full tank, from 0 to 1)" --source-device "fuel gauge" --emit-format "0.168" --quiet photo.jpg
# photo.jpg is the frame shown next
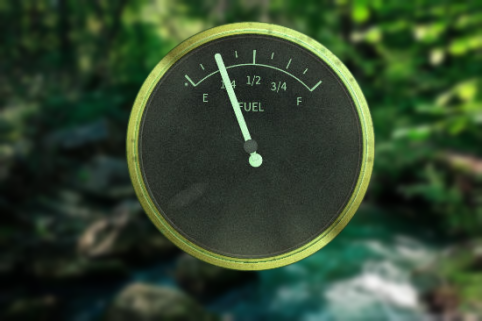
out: 0.25
